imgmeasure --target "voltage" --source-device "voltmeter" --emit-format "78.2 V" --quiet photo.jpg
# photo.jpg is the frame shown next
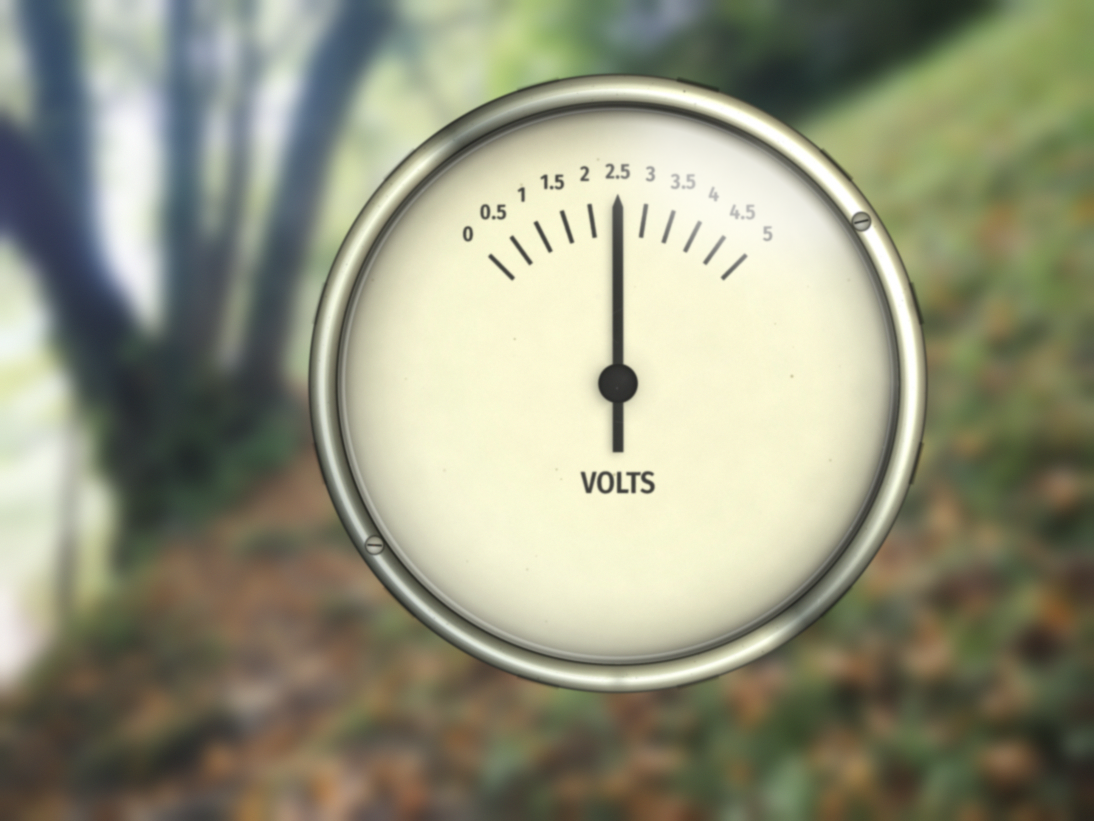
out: 2.5 V
